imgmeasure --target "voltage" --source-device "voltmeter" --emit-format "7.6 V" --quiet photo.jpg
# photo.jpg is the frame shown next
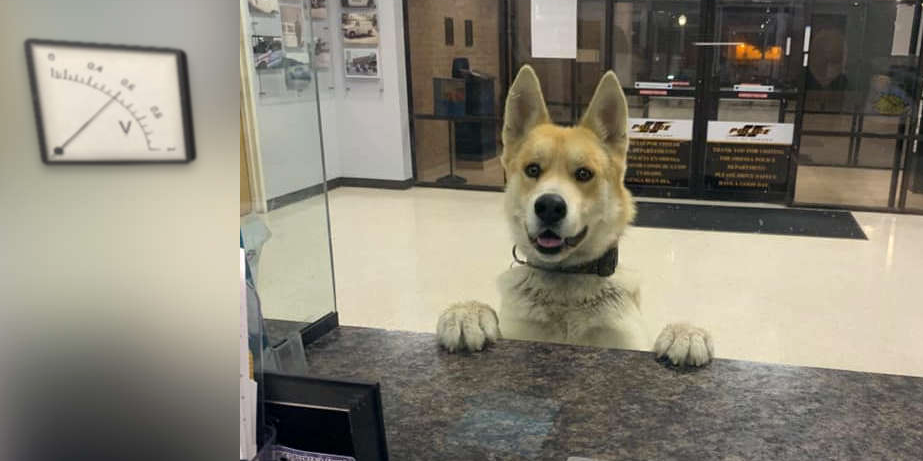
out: 0.6 V
